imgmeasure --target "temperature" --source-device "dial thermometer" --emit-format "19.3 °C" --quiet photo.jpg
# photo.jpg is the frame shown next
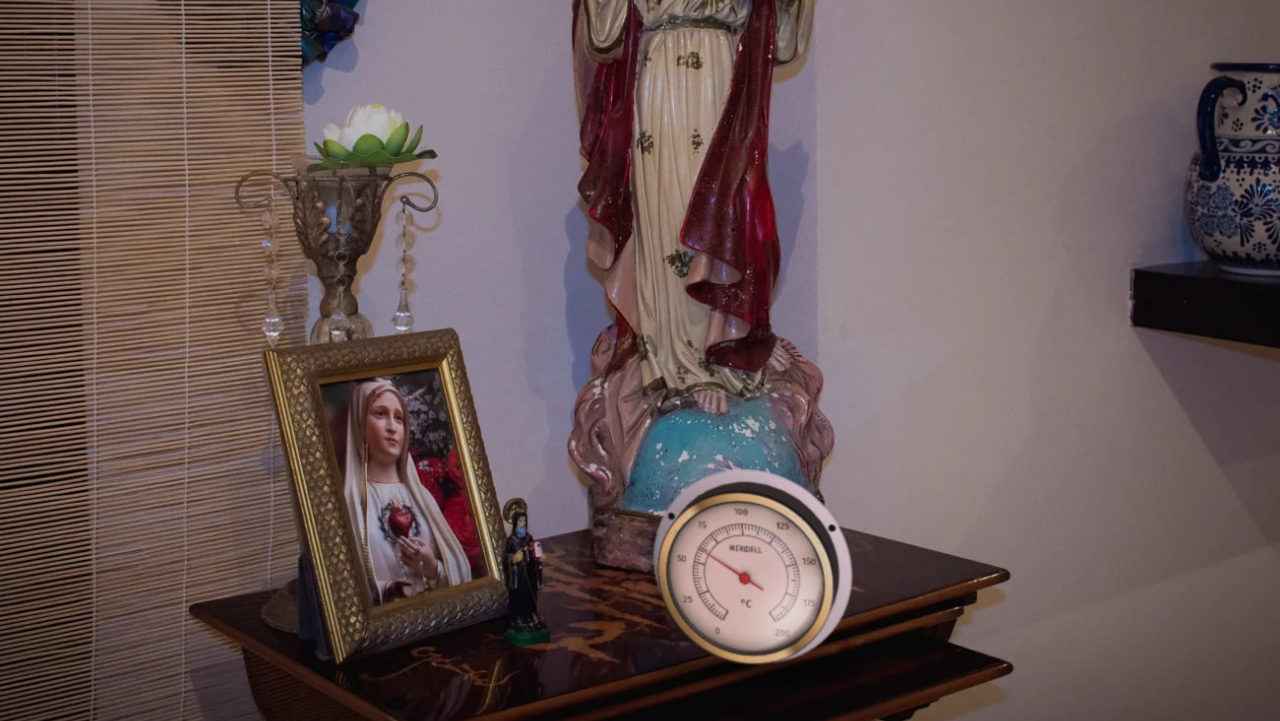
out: 62.5 °C
